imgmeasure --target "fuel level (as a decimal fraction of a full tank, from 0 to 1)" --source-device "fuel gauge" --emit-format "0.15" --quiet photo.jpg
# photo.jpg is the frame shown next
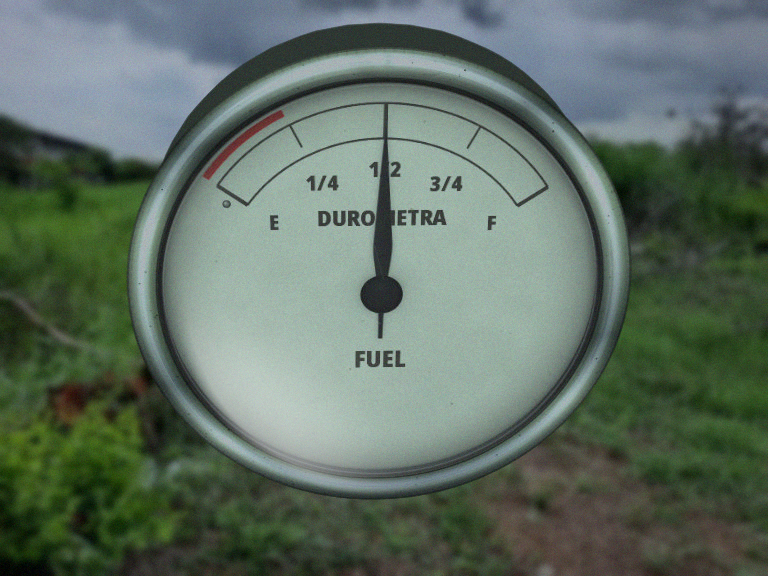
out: 0.5
